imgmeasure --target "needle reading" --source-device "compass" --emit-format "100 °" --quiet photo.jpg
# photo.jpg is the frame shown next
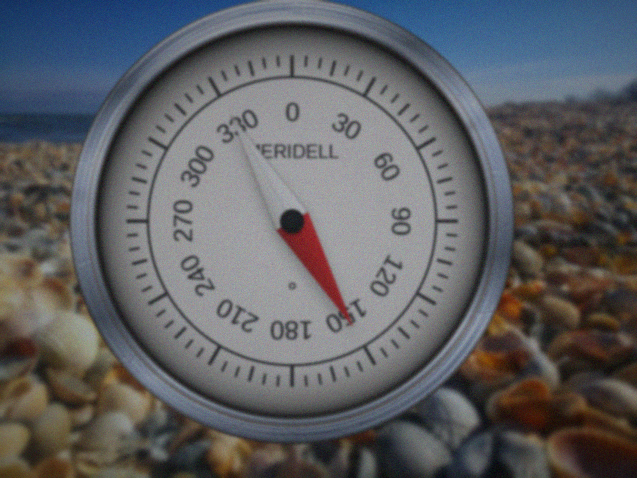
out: 150 °
